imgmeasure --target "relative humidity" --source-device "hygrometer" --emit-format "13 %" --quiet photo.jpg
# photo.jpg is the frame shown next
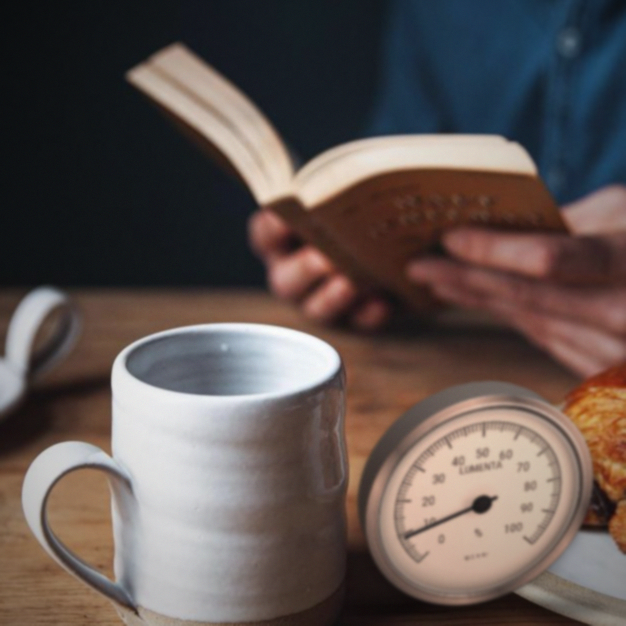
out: 10 %
